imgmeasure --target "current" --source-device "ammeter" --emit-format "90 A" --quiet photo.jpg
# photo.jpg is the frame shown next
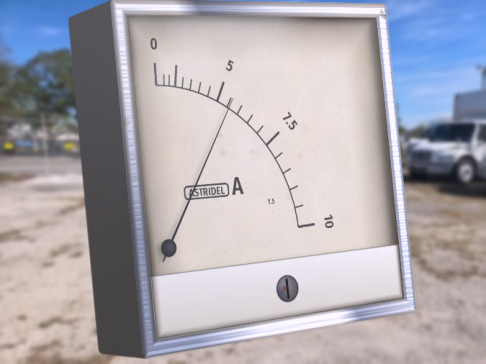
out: 5.5 A
